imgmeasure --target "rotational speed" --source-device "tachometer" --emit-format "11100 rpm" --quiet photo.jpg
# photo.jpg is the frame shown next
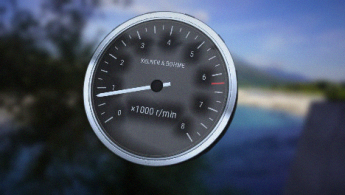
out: 750 rpm
